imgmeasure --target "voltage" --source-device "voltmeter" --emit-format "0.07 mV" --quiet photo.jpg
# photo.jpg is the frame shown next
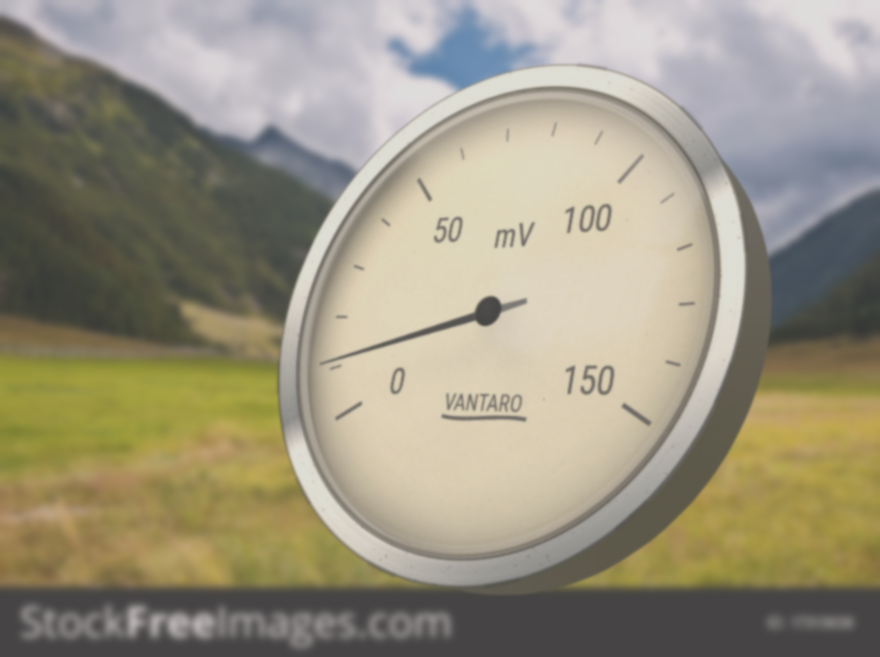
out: 10 mV
